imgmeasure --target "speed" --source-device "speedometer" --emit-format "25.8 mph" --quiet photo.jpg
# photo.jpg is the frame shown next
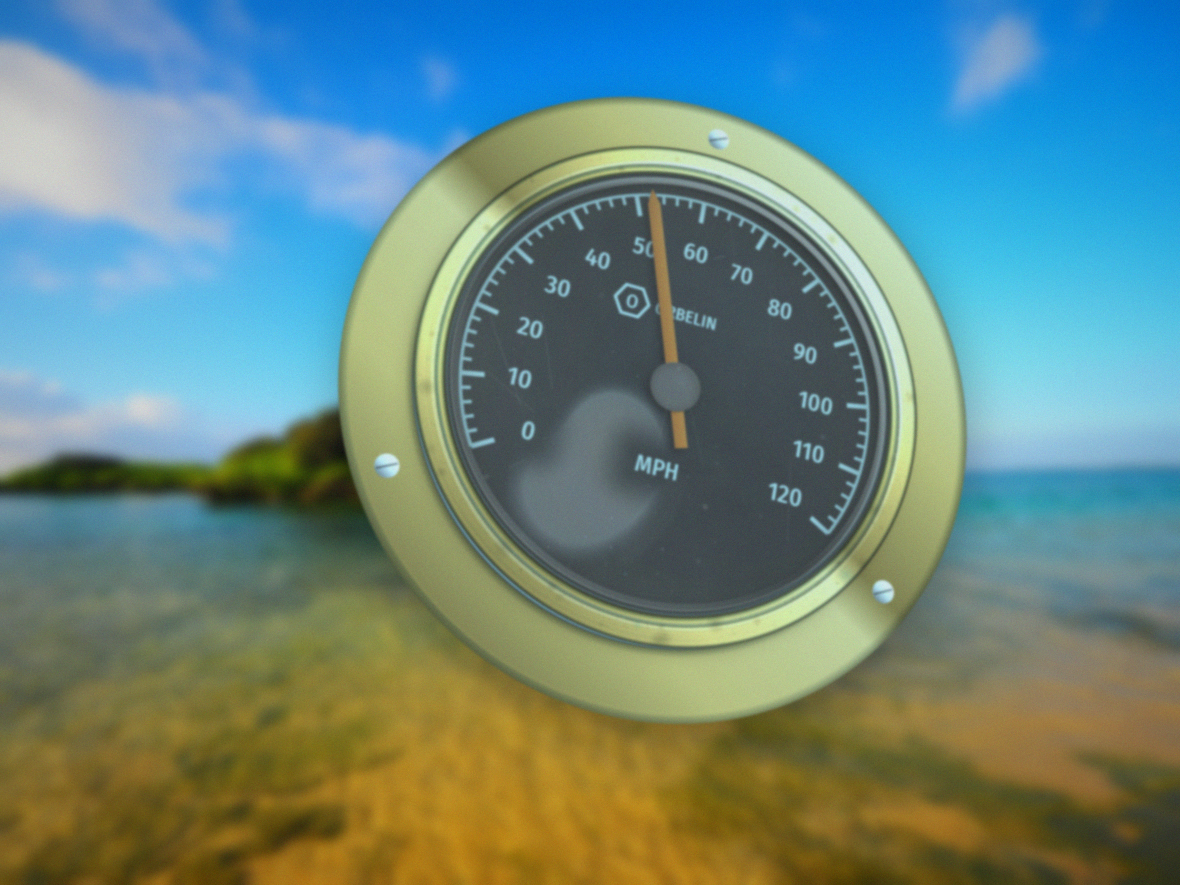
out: 52 mph
